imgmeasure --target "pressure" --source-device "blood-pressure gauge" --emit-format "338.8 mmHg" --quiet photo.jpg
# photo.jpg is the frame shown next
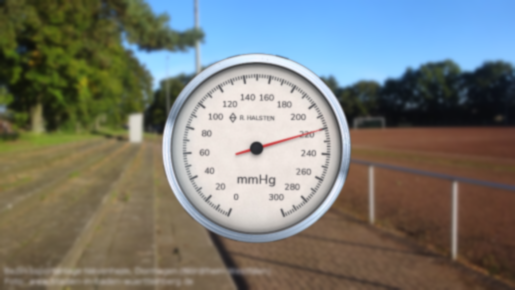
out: 220 mmHg
